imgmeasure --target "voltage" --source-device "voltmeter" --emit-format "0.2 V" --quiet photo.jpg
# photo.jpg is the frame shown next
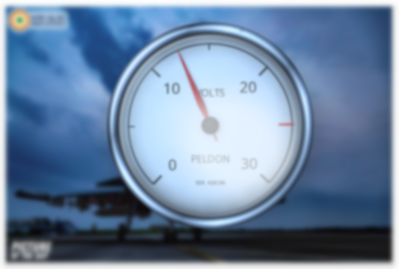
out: 12.5 V
